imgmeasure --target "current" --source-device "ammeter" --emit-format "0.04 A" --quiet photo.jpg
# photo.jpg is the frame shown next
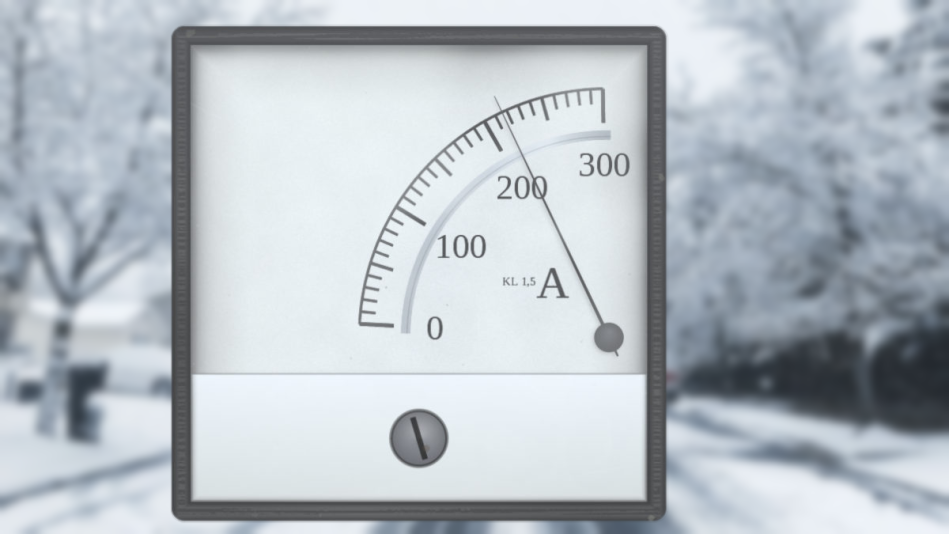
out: 215 A
